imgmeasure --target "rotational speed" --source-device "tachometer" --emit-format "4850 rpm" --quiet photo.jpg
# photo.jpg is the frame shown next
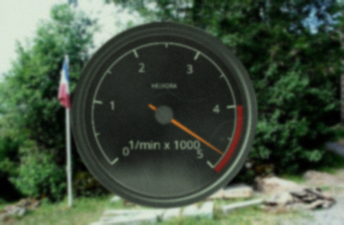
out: 4750 rpm
